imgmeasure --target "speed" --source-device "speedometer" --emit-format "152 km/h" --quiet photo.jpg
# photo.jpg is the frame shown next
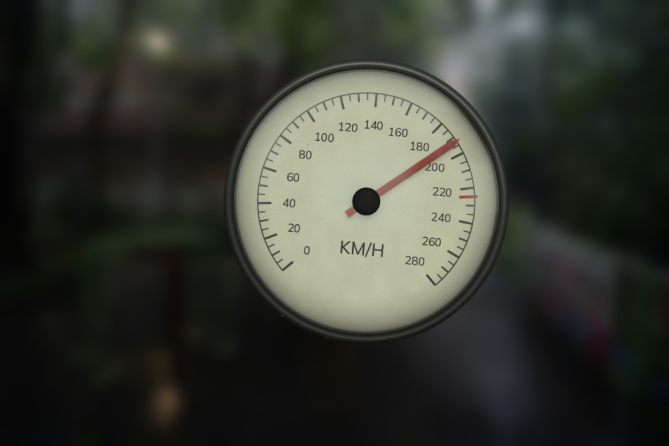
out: 192.5 km/h
